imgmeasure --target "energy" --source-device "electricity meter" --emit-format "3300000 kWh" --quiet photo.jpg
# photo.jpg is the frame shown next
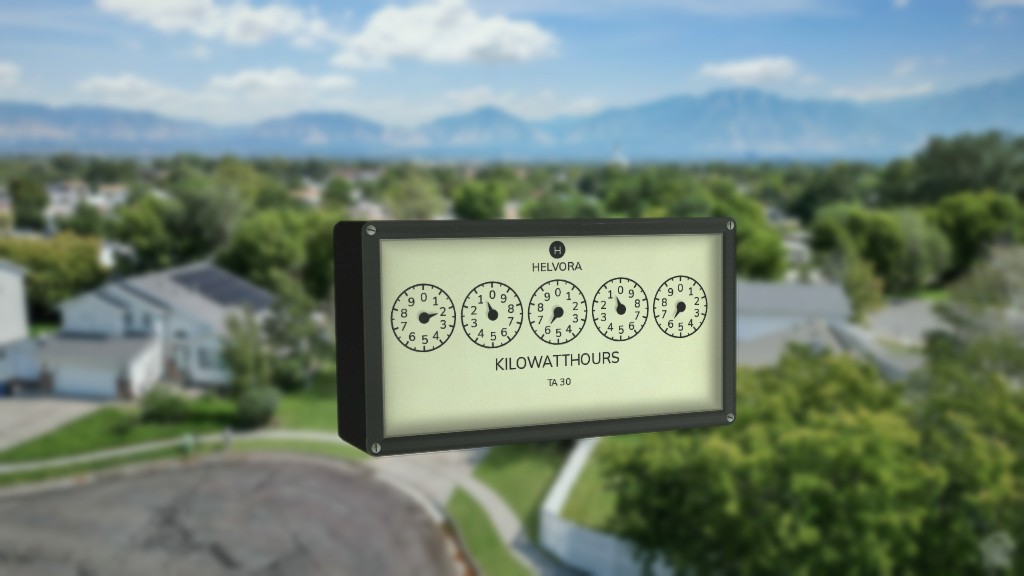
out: 20606 kWh
